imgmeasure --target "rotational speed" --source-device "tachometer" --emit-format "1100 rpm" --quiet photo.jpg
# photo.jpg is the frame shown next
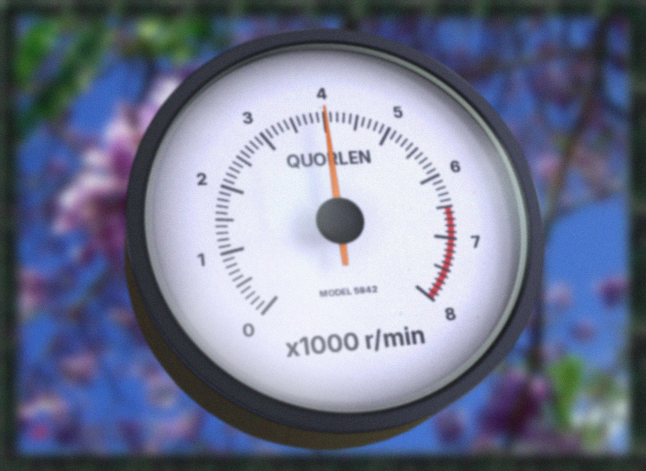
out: 4000 rpm
